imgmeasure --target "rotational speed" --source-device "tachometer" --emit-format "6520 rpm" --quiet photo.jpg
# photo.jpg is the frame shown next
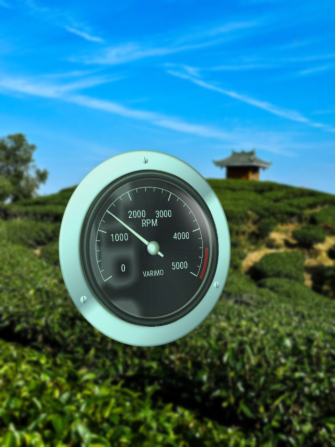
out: 1400 rpm
